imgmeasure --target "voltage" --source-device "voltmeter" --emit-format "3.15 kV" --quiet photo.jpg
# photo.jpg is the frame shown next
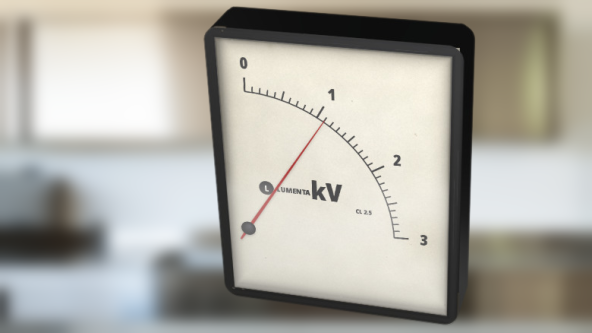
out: 1.1 kV
